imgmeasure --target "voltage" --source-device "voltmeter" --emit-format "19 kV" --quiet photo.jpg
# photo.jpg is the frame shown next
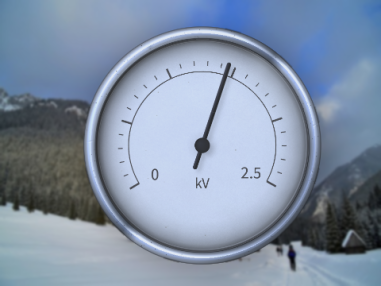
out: 1.45 kV
